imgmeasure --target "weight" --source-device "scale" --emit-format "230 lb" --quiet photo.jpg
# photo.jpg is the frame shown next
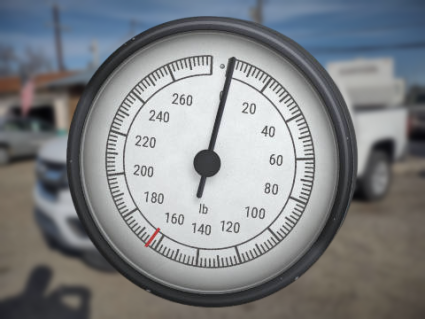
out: 2 lb
